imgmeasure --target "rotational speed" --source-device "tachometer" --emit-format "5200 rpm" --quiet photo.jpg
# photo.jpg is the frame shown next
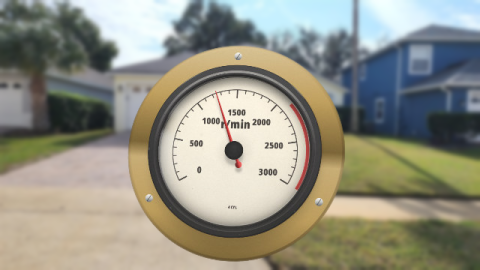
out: 1250 rpm
